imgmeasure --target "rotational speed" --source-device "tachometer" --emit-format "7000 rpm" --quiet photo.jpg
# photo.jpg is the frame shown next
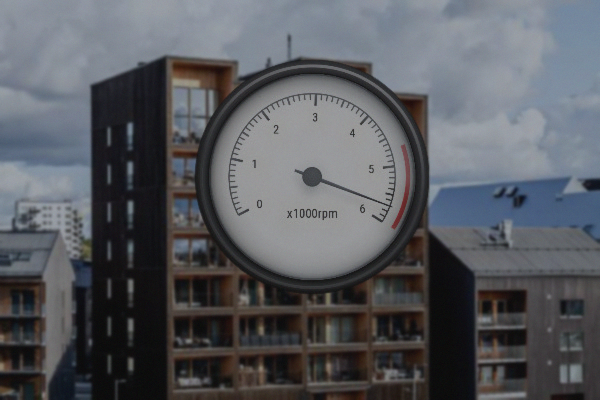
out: 5700 rpm
